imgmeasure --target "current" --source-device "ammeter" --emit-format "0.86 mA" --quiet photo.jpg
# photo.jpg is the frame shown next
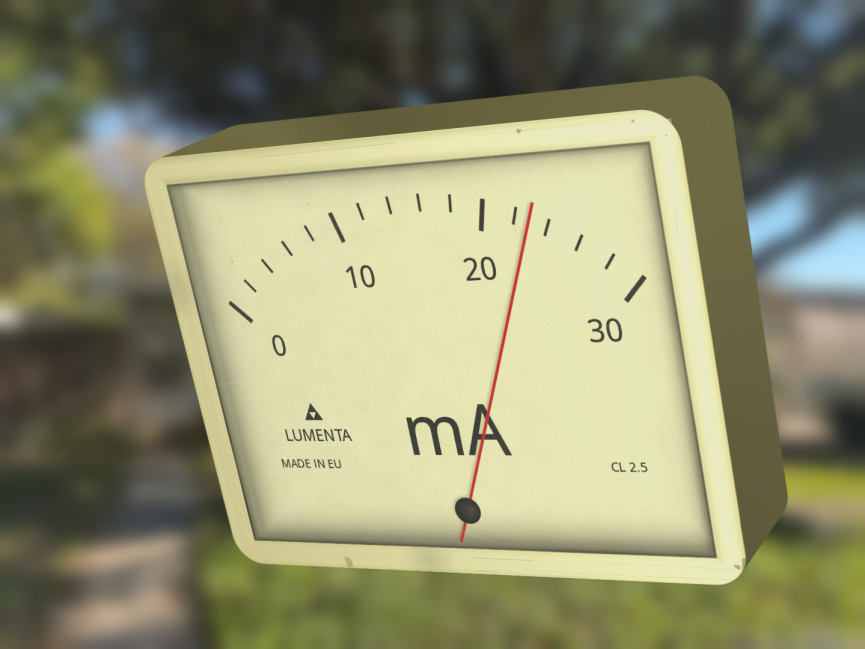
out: 23 mA
